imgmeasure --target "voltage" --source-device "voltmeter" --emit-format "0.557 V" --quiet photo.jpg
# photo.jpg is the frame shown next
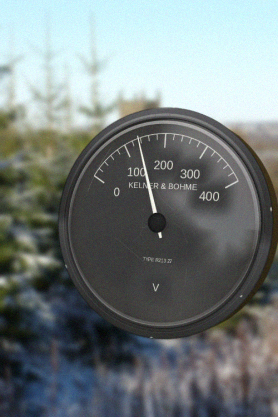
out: 140 V
